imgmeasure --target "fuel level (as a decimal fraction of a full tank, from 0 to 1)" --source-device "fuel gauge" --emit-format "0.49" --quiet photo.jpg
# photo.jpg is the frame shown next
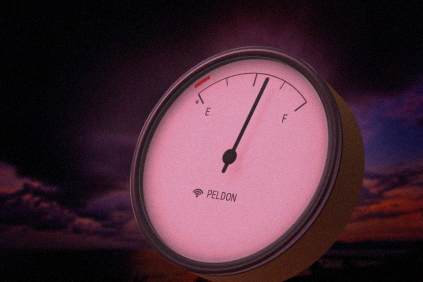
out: 0.625
